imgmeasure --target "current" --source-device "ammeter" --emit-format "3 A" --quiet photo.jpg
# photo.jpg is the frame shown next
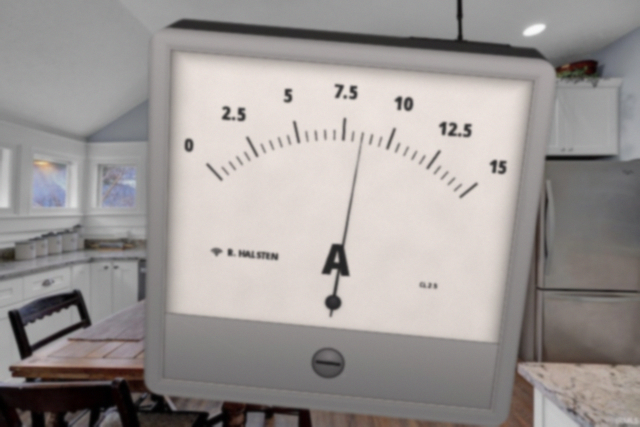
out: 8.5 A
